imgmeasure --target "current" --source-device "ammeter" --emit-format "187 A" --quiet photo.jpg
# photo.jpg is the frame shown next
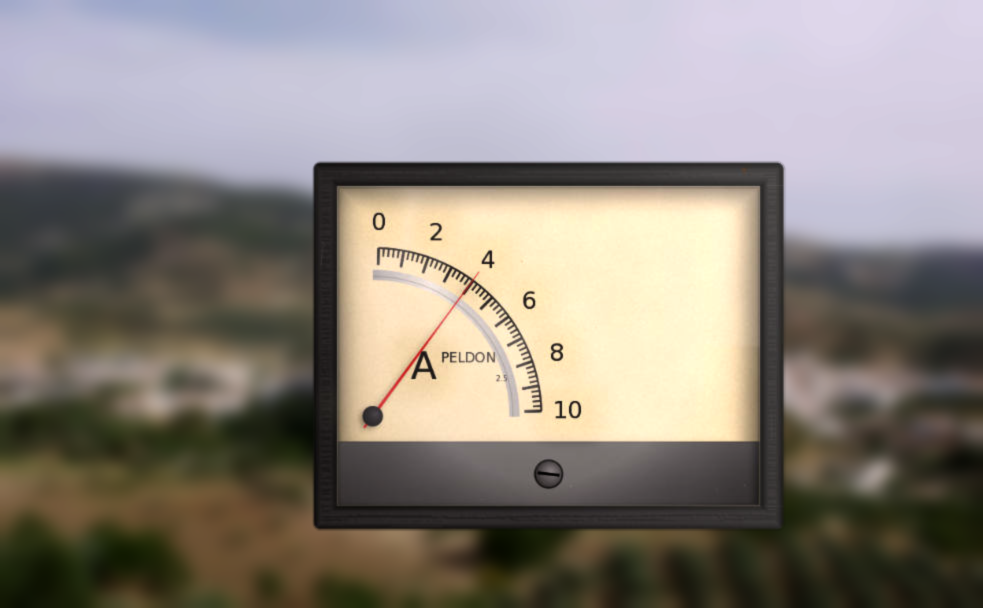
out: 4 A
